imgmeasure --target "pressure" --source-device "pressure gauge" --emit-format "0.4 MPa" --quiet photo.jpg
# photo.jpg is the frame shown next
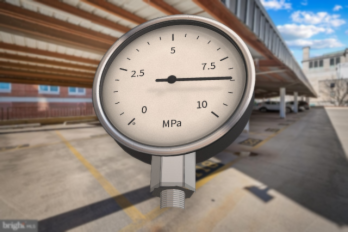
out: 8.5 MPa
